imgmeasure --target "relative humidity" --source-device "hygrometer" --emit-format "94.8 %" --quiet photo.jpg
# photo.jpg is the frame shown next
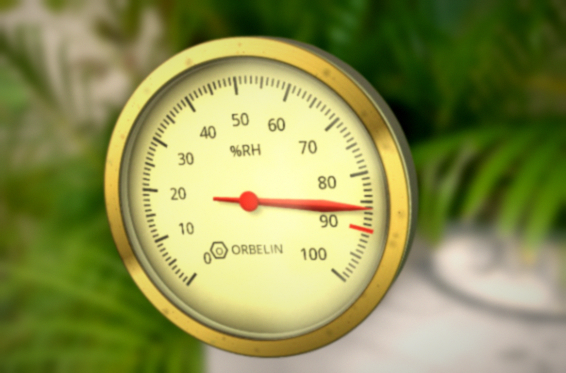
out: 86 %
